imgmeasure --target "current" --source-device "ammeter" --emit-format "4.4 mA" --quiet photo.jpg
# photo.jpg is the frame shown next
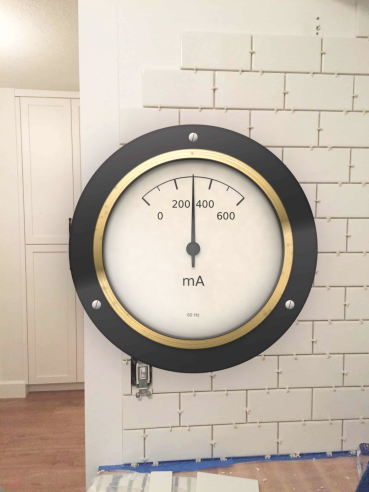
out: 300 mA
